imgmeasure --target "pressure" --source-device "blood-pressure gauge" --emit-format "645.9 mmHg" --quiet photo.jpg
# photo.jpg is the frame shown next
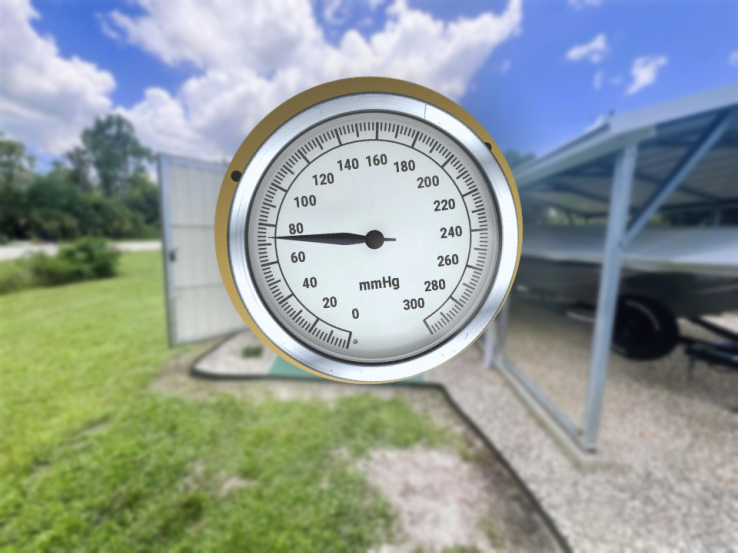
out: 74 mmHg
